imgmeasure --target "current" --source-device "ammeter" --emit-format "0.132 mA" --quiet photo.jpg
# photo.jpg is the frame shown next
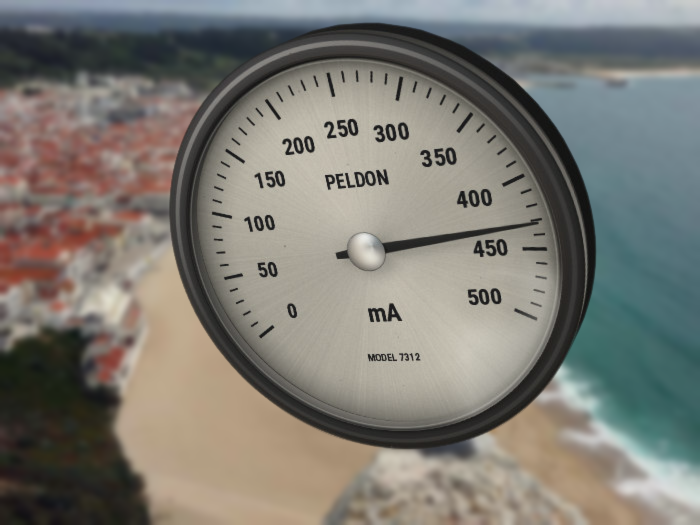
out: 430 mA
